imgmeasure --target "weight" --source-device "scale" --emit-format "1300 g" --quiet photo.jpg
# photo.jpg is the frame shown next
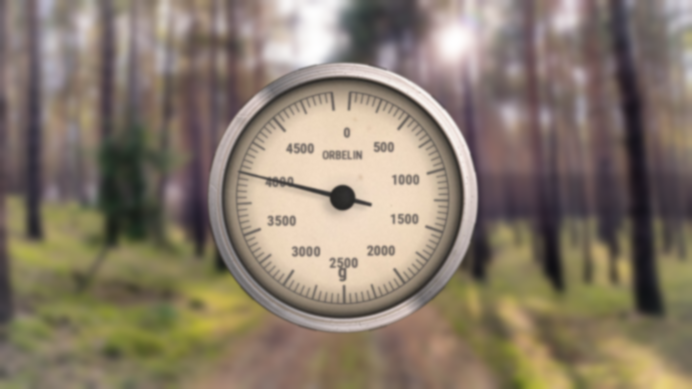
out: 4000 g
